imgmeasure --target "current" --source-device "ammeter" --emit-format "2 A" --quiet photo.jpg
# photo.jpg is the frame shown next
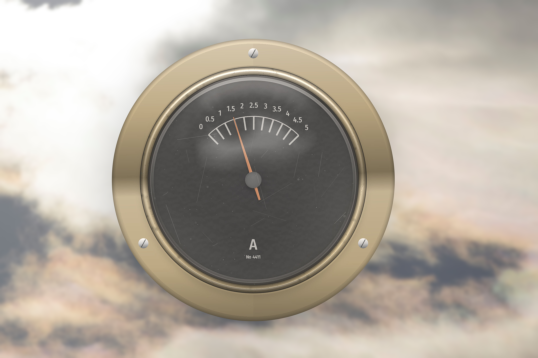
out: 1.5 A
